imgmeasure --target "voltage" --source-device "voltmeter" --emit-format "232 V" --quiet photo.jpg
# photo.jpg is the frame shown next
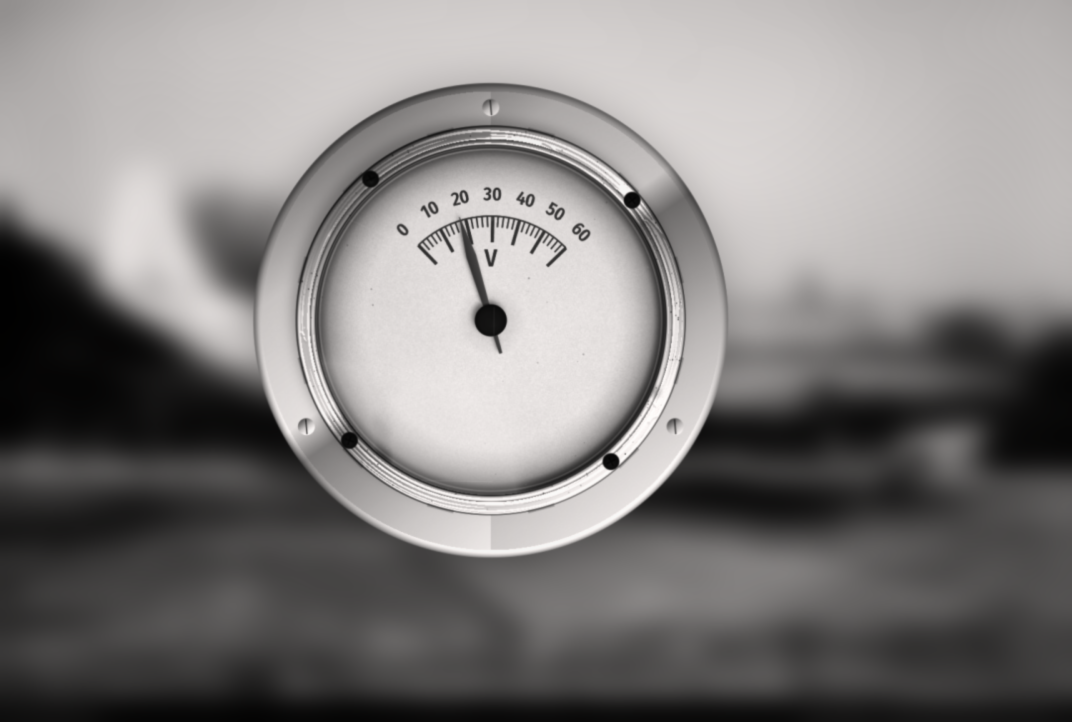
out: 18 V
